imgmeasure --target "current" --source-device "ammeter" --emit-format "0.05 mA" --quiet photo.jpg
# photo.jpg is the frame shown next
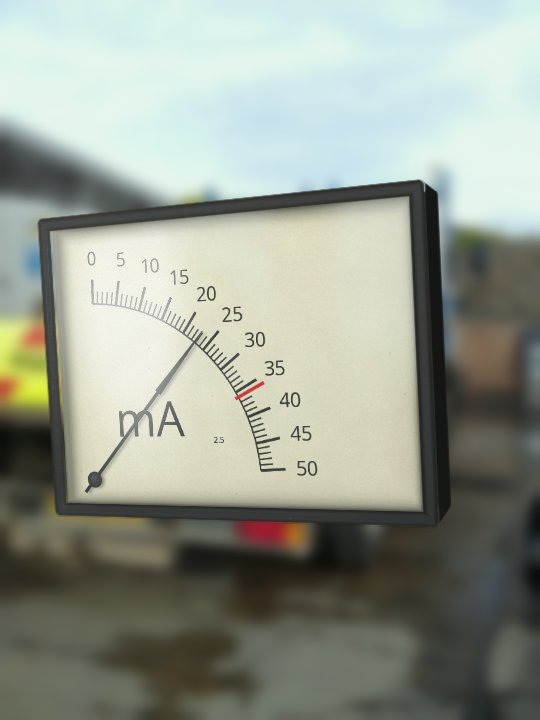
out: 23 mA
